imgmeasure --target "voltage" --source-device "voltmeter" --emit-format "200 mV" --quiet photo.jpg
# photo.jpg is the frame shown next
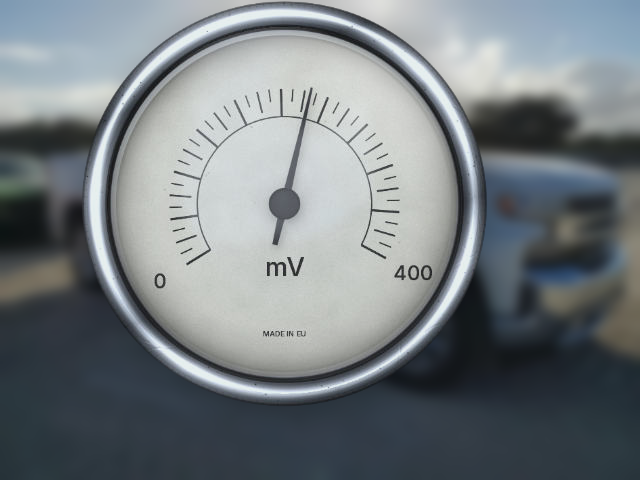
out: 225 mV
